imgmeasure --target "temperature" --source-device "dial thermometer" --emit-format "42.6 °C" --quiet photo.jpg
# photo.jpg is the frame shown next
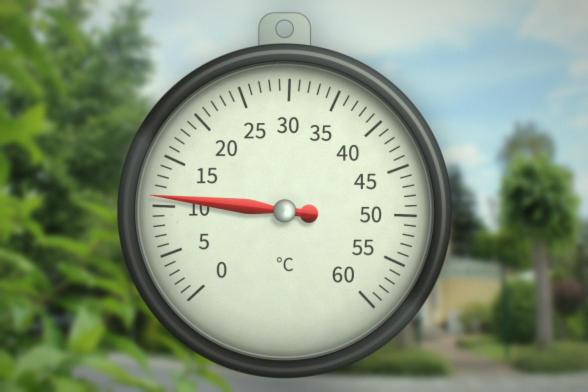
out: 11 °C
